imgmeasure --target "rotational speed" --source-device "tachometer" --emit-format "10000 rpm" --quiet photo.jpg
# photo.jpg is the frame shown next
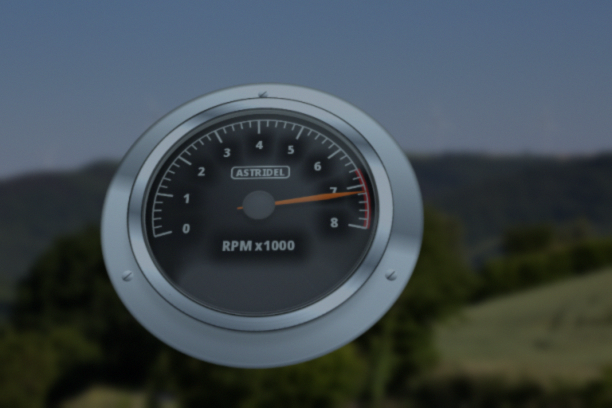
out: 7200 rpm
